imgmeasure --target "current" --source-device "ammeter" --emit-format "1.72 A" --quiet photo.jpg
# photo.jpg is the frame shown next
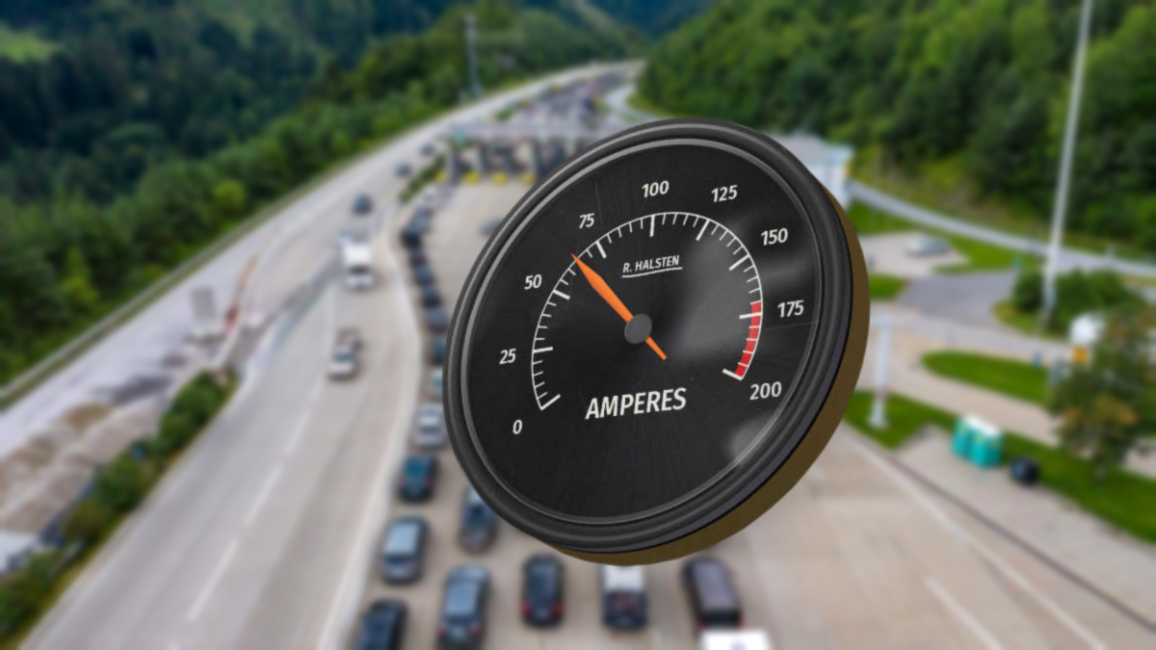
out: 65 A
